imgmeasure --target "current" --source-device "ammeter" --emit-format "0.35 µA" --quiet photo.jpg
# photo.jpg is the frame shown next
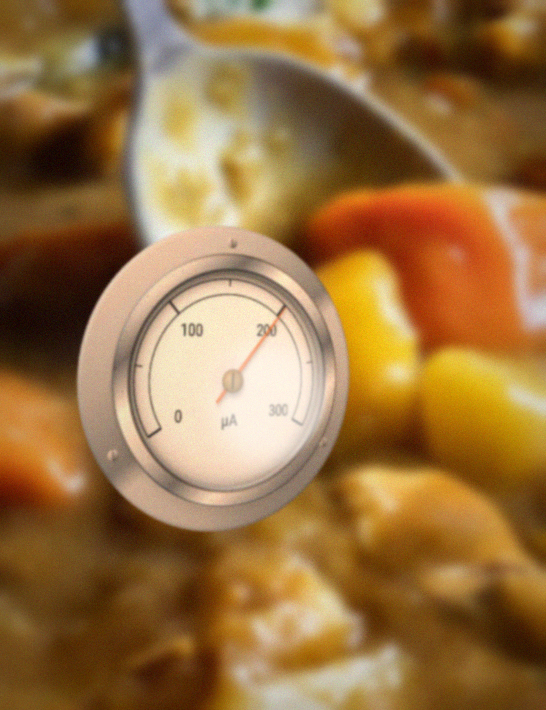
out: 200 µA
